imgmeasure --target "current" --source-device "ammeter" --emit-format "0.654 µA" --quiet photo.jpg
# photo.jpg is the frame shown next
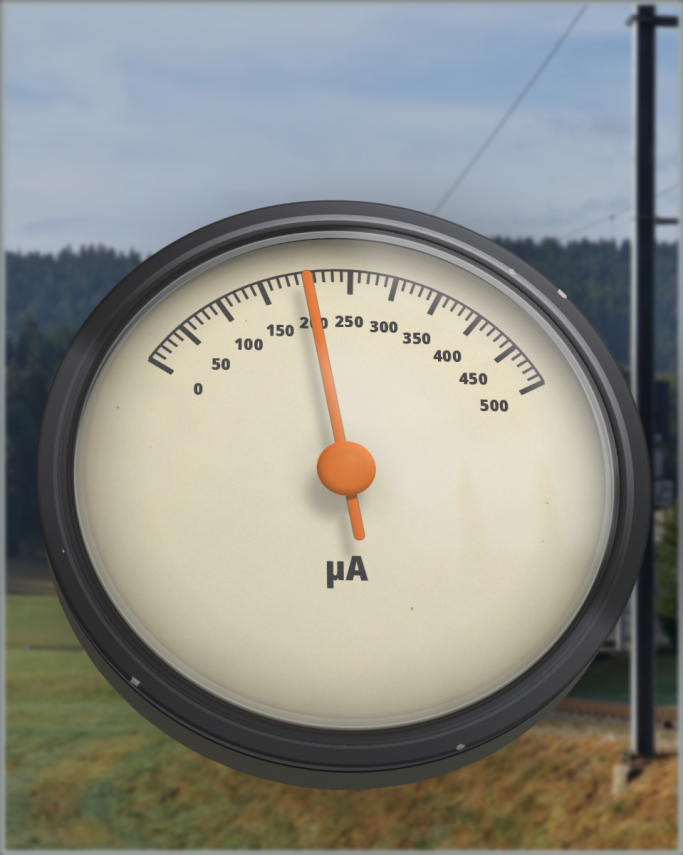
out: 200 µA
